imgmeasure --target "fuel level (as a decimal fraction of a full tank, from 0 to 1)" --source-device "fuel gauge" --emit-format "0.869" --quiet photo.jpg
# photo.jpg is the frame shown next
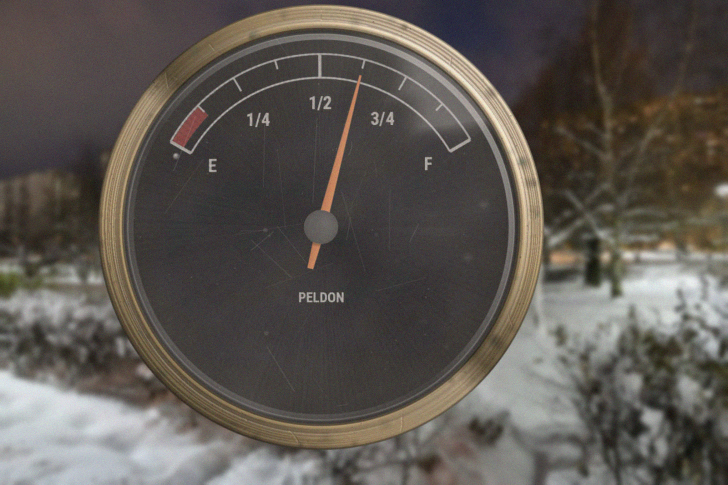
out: 0.625
